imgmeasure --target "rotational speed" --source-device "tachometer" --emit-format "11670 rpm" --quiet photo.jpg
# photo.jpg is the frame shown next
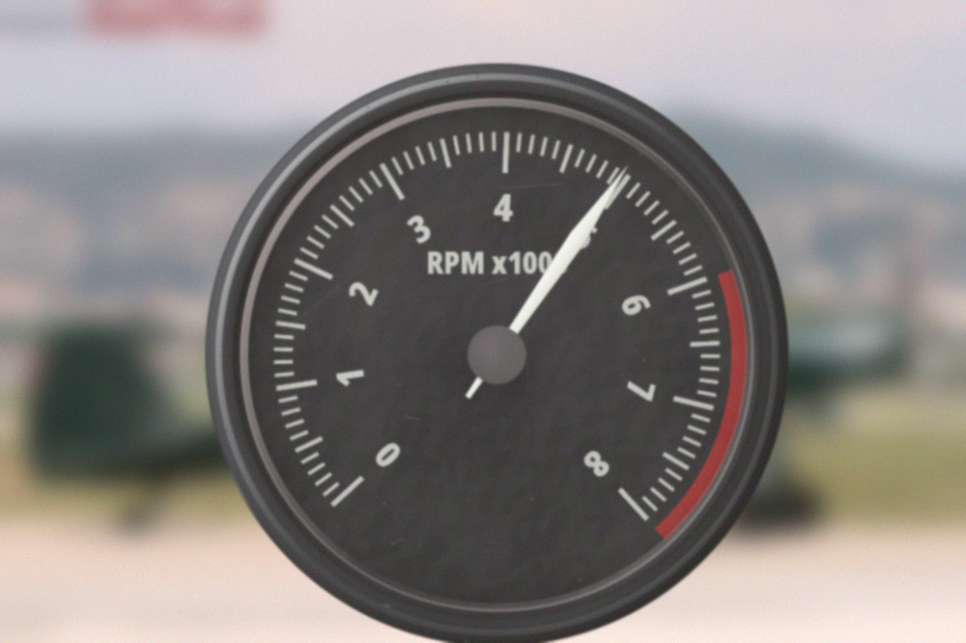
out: 4950 rpm
